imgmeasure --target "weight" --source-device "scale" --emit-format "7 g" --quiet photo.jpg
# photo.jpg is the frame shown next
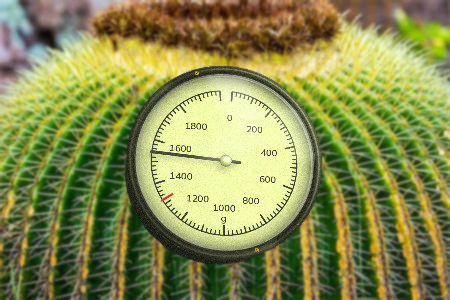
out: 1540 g
